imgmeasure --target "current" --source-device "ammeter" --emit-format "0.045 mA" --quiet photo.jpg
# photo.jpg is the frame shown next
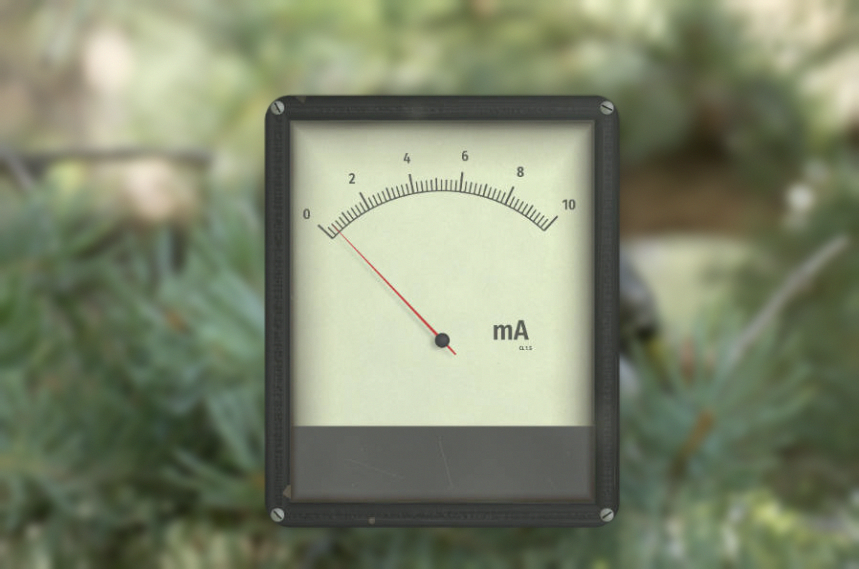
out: 0.4 mA
